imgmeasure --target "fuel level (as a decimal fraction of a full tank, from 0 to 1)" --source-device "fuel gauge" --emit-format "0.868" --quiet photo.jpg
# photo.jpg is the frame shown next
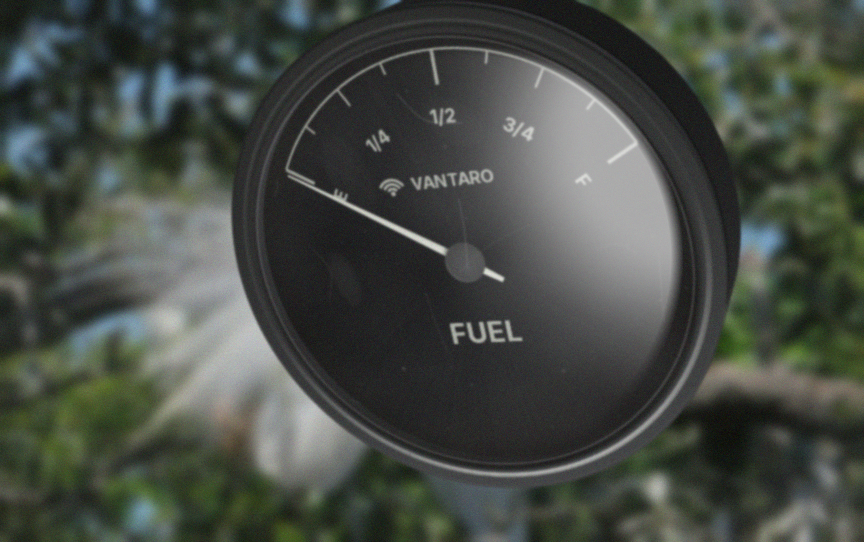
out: 0
